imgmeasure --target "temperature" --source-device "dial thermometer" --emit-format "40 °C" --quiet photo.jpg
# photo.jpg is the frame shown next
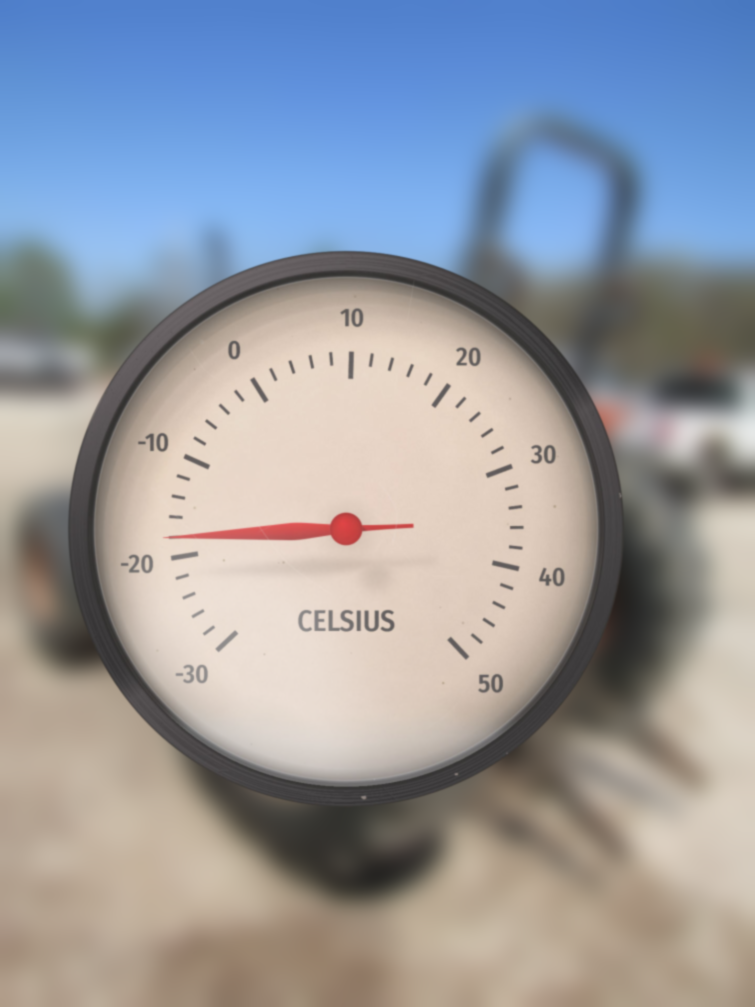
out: -18 °C
